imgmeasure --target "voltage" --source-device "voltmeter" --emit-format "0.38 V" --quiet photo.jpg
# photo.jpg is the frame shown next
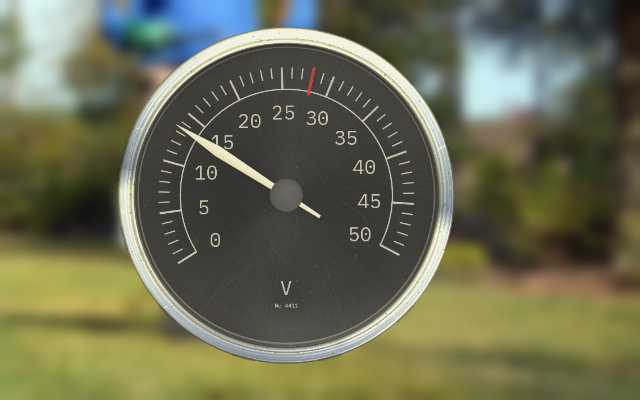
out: 13.5 V
